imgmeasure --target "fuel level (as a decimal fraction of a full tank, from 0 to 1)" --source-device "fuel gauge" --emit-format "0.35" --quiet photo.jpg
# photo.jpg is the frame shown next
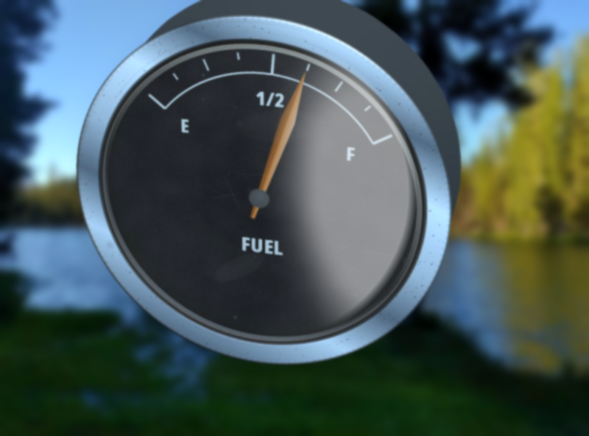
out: 0.625
